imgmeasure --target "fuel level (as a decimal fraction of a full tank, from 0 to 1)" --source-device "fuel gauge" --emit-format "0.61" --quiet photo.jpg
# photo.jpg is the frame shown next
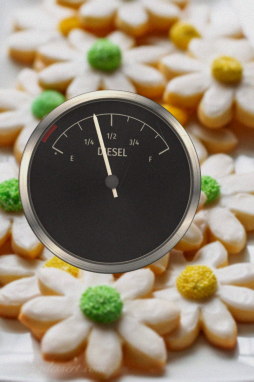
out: 0.375
